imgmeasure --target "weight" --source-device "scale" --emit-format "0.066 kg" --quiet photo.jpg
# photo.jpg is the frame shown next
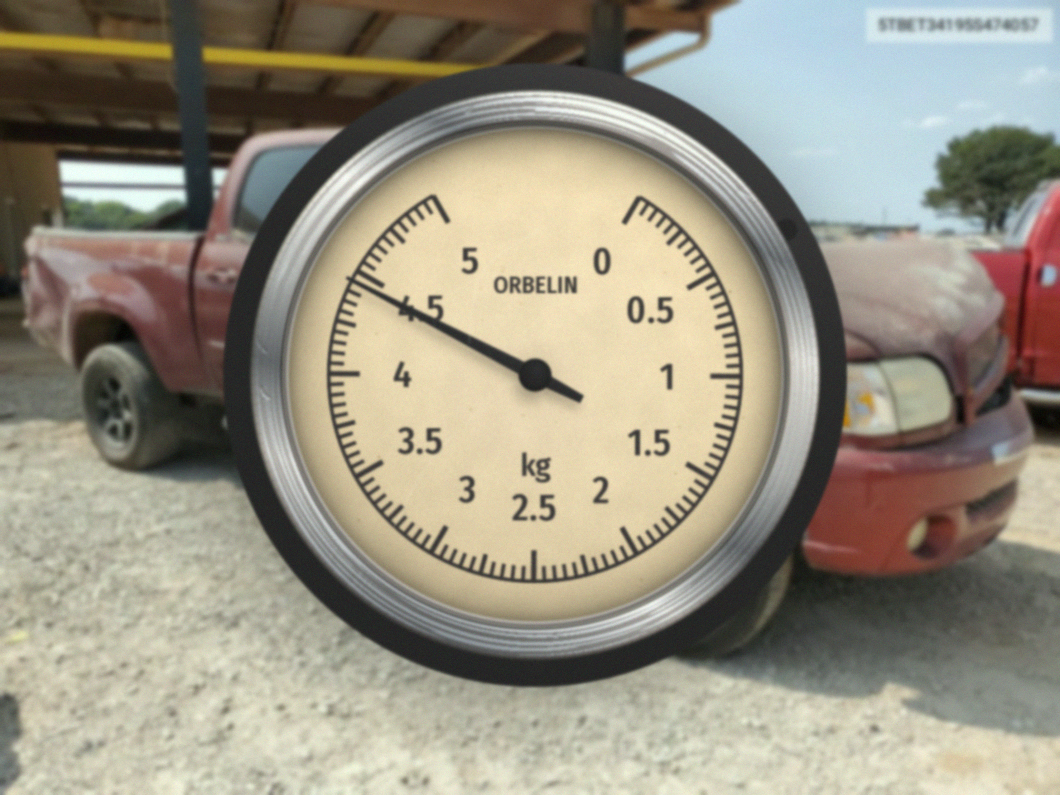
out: 4.45 kg
